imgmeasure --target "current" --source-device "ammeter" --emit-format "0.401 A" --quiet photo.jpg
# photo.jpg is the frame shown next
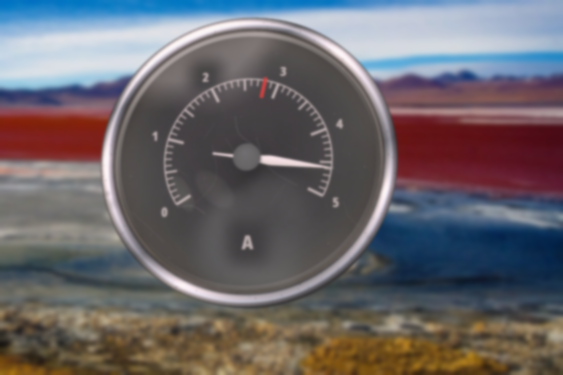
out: 4.6 A
